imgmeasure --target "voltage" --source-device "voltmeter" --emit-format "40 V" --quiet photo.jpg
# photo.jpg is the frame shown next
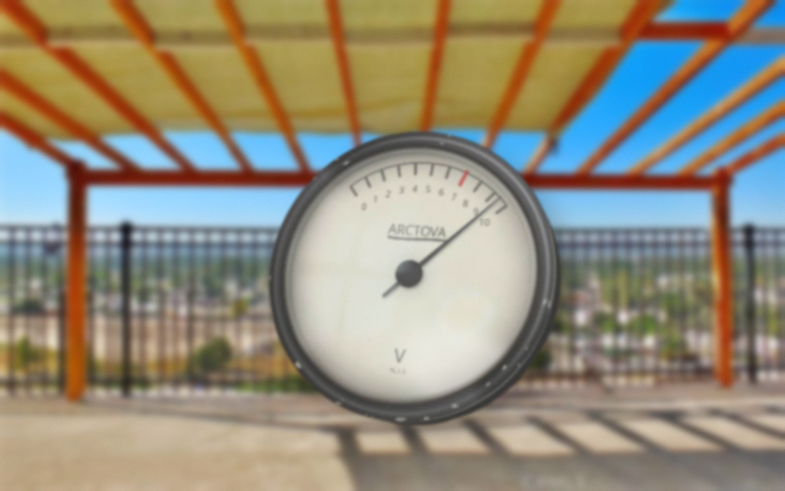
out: 9.5 V
